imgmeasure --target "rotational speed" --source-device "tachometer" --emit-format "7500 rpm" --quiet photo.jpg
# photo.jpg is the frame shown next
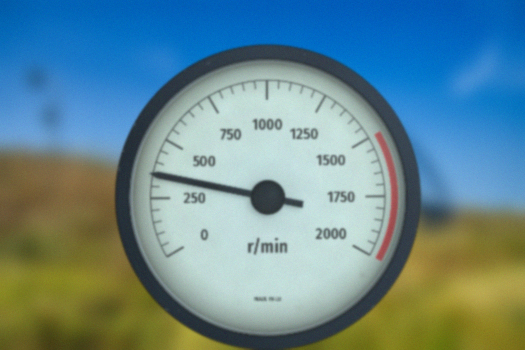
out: 350 rpm
